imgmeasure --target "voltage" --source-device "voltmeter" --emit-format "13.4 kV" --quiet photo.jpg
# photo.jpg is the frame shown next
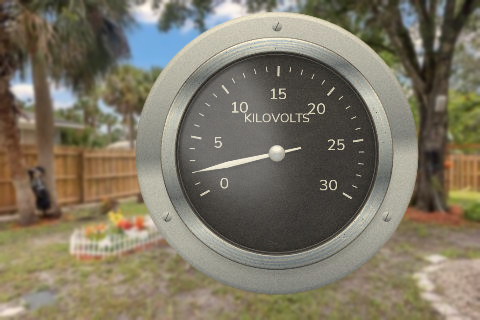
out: 2 kV
